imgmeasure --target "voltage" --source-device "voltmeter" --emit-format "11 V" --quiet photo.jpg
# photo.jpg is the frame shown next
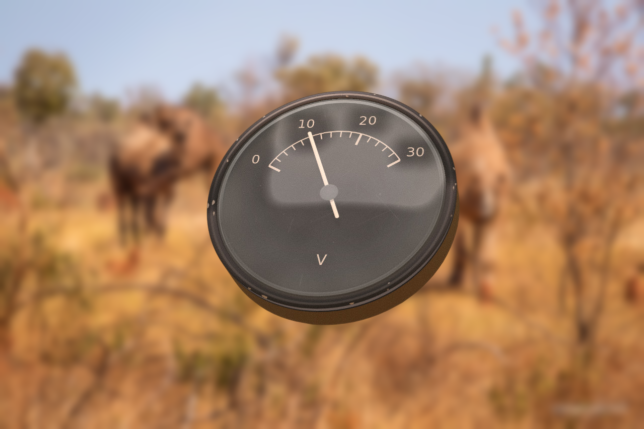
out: 10 V
